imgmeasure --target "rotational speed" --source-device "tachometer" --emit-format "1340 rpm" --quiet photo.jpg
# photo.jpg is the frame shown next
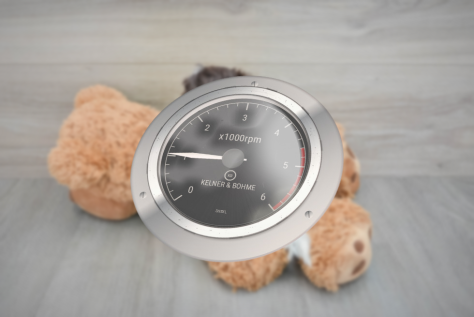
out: 1000 rpm
